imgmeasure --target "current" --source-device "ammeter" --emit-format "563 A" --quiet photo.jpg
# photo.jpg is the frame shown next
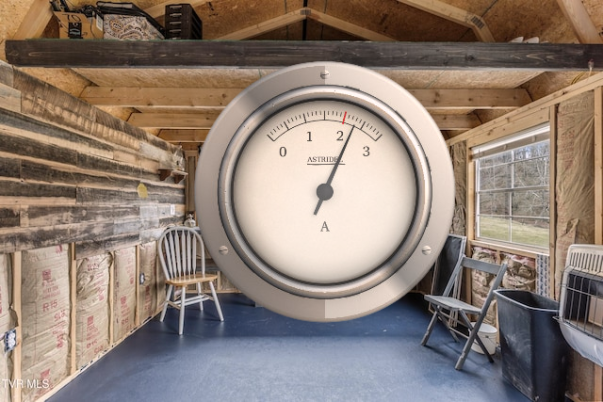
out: 2.3 A
